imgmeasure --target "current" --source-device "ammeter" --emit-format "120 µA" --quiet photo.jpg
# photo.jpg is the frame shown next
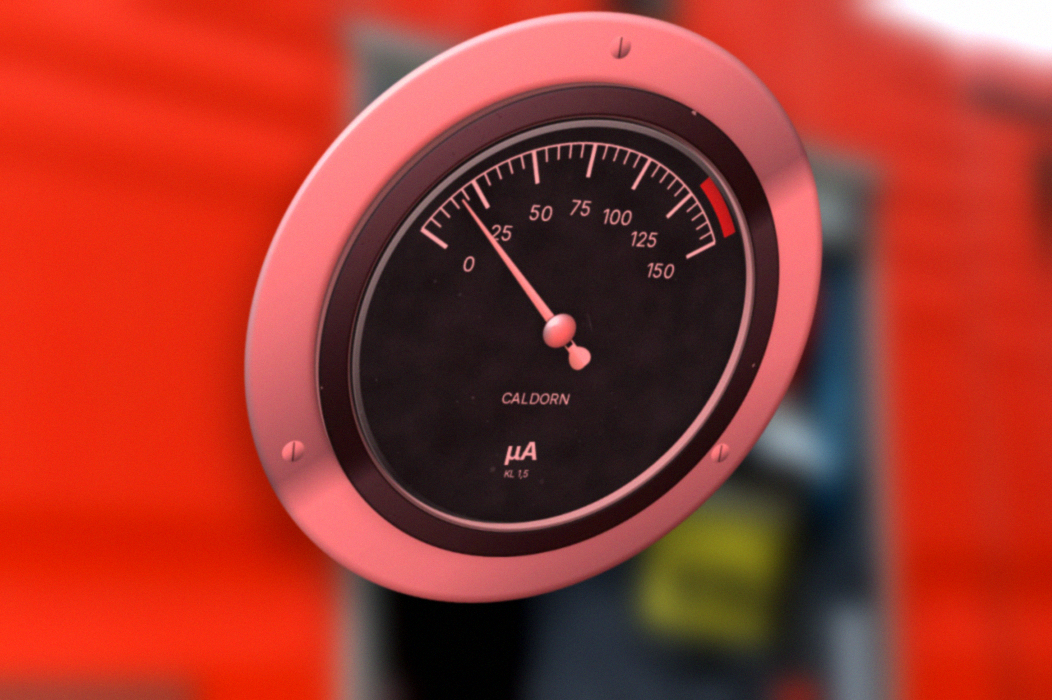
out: 17.5 µA
